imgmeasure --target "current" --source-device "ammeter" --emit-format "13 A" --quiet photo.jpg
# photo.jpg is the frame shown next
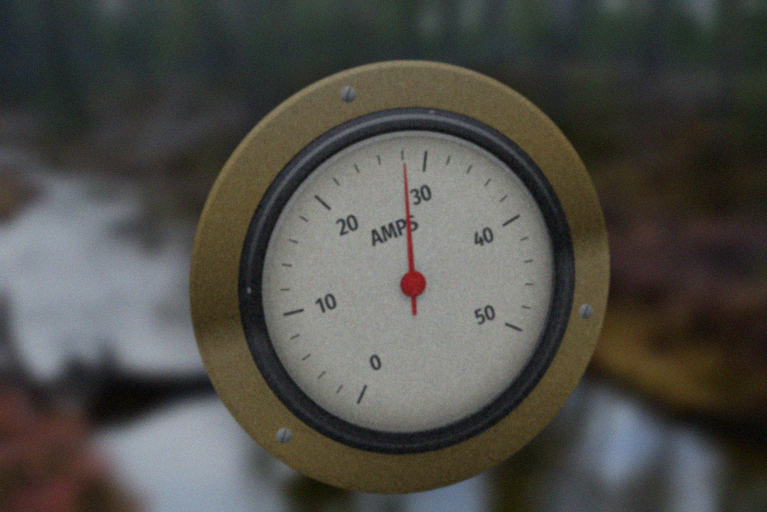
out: 28 A
